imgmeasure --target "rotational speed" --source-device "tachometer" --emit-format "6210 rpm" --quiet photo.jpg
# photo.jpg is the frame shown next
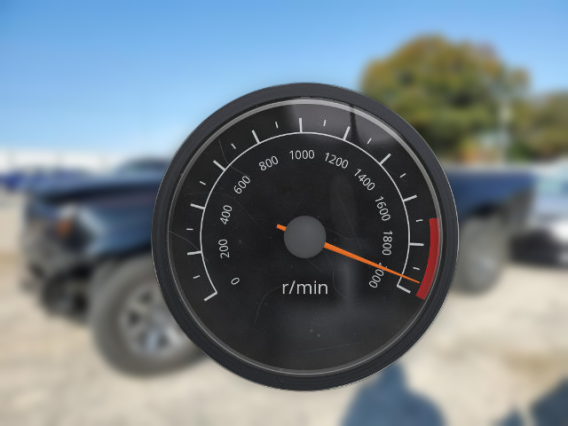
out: 1950 rpm
